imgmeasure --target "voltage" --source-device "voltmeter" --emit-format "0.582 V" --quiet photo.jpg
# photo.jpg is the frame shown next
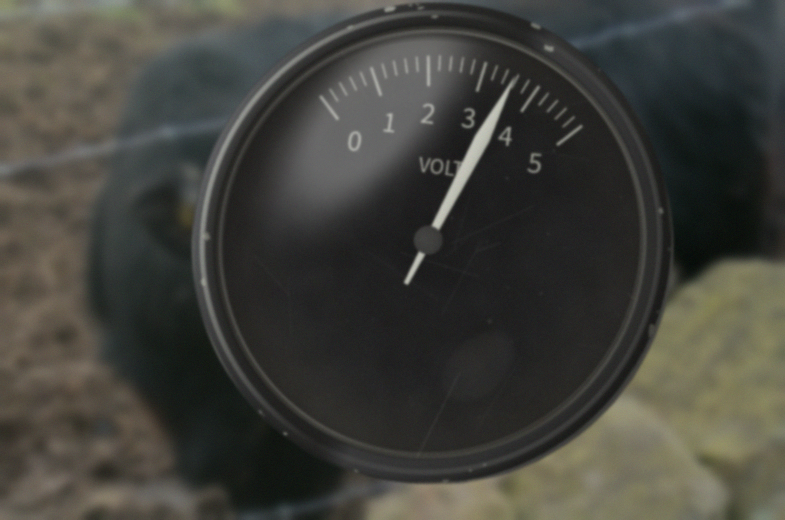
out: 3.6 V
